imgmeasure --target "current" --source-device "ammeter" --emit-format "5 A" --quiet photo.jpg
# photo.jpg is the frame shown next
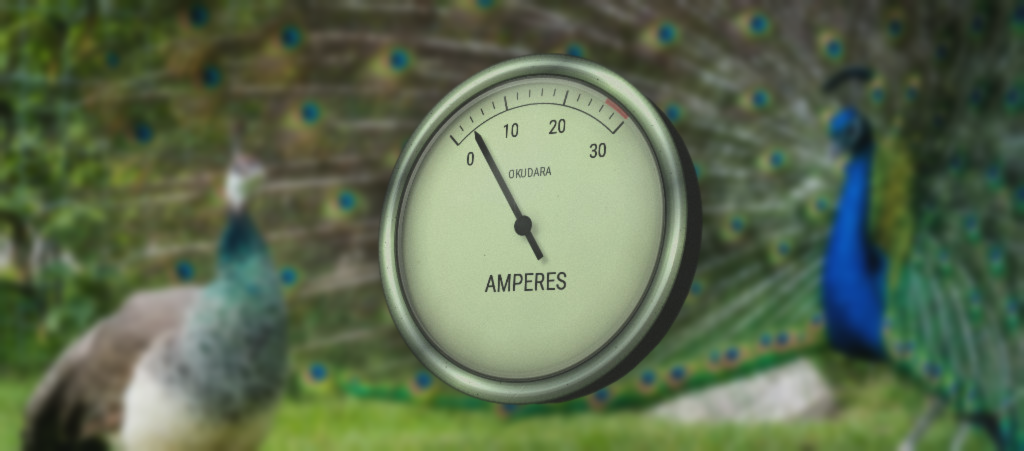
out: 4 A
